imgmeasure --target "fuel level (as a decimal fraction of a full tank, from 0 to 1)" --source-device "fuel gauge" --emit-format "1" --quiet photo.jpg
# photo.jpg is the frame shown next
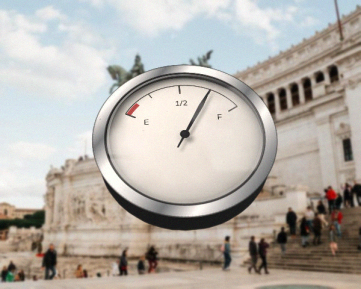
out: 0.75
